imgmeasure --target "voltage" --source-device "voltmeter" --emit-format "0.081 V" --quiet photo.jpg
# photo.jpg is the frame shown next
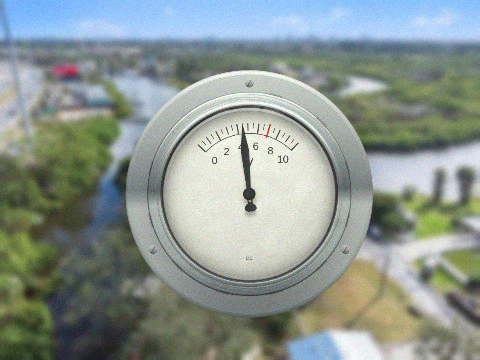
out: 4.5 V
